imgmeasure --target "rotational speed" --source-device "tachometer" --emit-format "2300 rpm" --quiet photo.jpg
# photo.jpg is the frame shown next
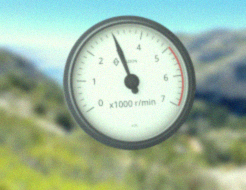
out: 3000 rpm
